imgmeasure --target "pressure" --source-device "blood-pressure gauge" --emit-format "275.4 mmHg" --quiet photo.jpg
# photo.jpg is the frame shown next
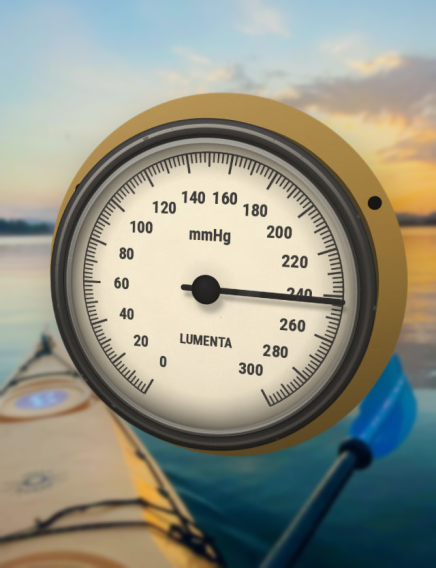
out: 242 mmHg
